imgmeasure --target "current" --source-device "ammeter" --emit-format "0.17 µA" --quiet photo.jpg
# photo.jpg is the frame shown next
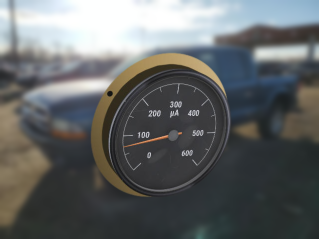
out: 75 µA
